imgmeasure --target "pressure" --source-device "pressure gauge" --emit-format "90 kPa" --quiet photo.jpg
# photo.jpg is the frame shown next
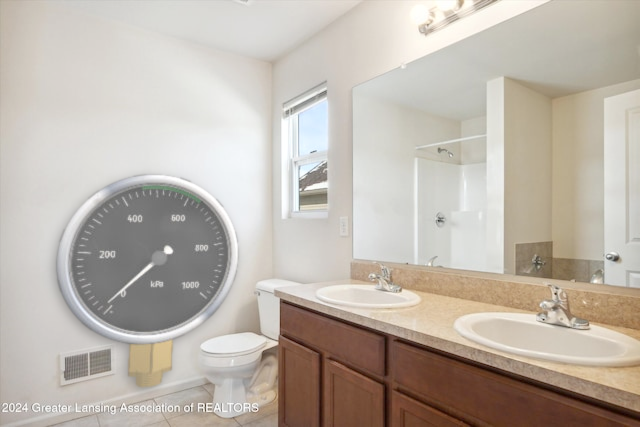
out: 20 kPa
